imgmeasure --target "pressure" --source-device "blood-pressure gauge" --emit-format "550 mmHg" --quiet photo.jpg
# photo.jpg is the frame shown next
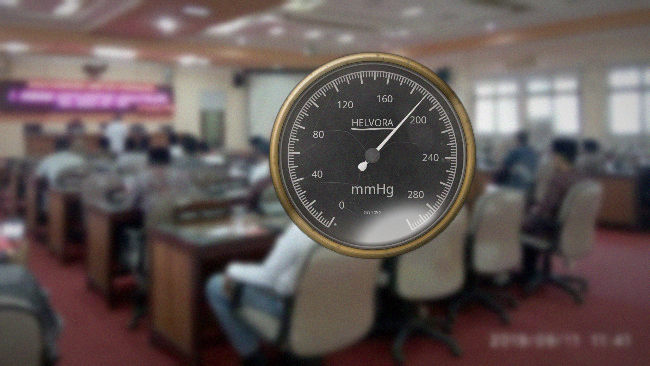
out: 190 mmHg
